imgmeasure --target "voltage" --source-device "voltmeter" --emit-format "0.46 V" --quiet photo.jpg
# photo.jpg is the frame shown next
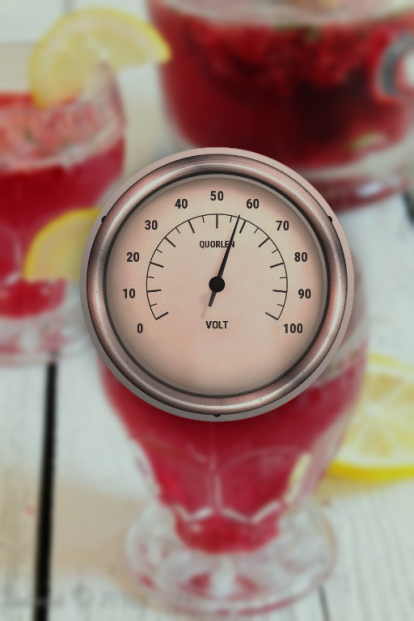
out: 57.5 V
